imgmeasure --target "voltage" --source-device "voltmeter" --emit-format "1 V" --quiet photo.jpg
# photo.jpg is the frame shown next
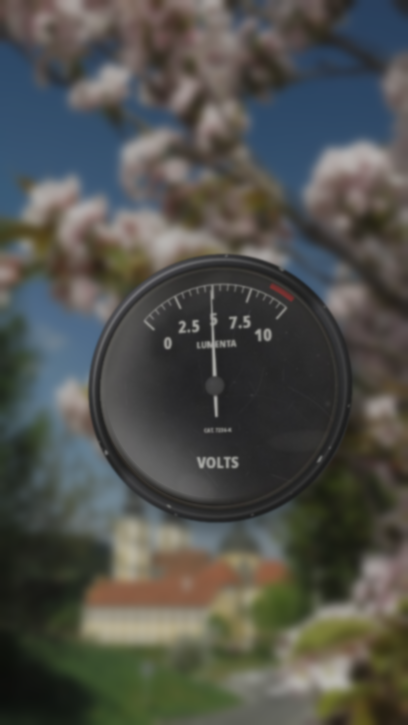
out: 5 V
